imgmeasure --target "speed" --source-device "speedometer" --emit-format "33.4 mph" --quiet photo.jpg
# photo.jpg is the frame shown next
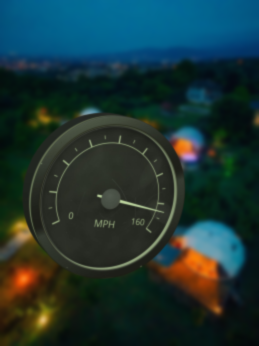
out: 145 mph
